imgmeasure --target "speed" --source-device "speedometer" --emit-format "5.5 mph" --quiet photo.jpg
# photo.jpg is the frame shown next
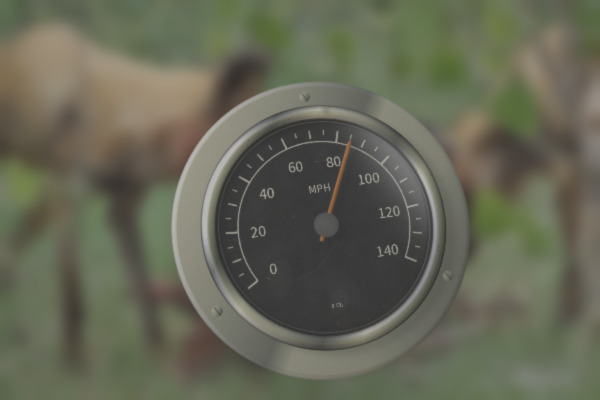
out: 85 mph
